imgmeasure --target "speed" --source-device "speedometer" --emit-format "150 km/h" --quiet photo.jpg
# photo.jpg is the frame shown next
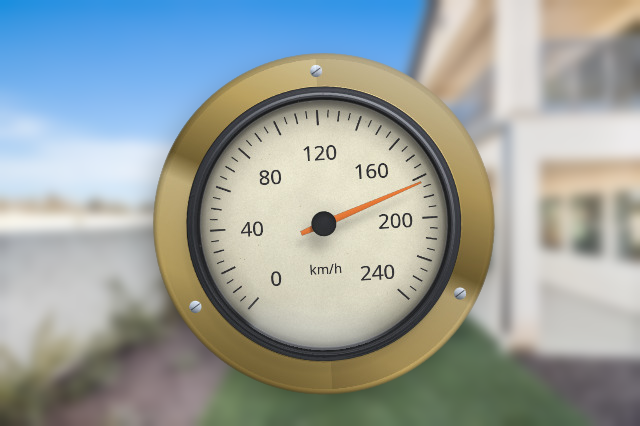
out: 182.5 km/h
